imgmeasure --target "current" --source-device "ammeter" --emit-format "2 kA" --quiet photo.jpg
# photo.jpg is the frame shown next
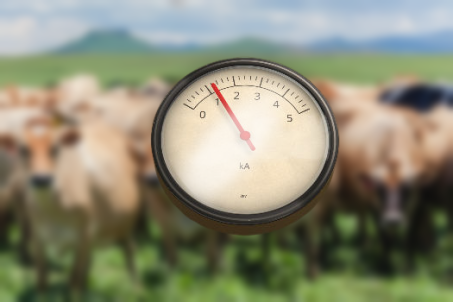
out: 1.2 kA
